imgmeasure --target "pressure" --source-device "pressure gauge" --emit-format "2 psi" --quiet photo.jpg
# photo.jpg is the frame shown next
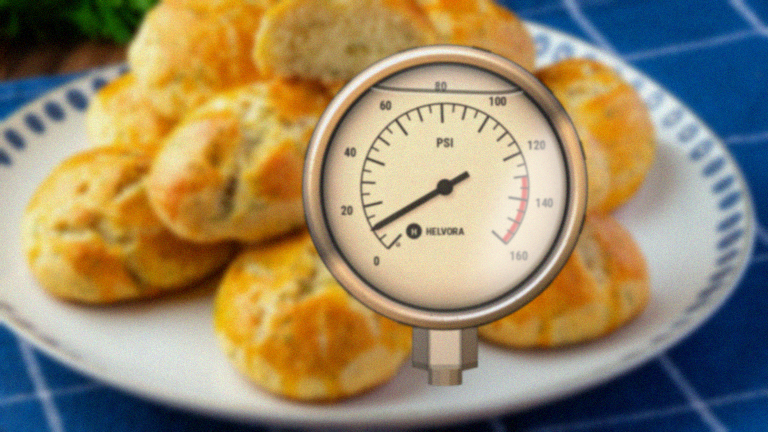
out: 10 psi
